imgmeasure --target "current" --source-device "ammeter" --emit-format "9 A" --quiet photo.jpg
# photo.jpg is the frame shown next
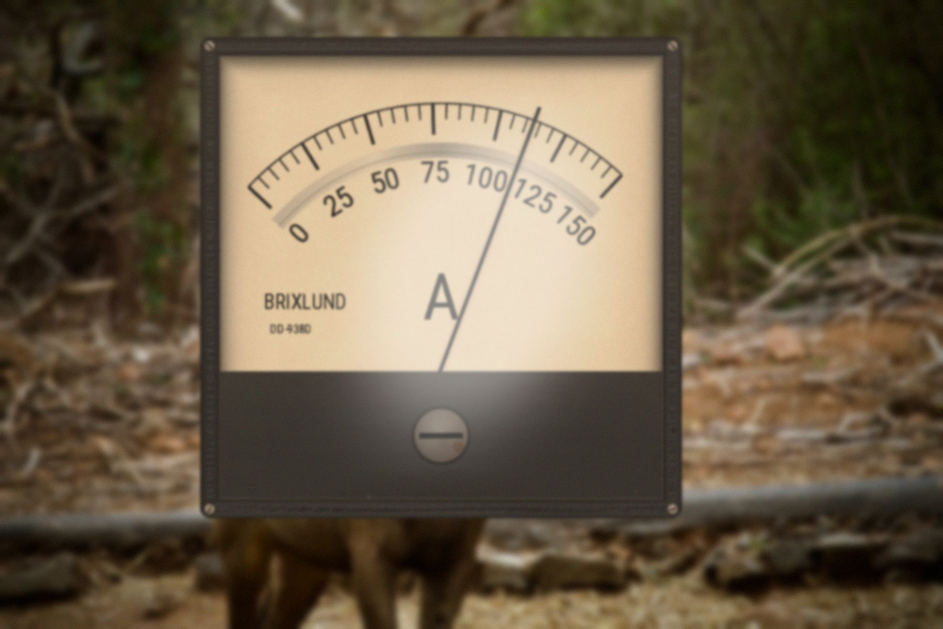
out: 112.5 A
